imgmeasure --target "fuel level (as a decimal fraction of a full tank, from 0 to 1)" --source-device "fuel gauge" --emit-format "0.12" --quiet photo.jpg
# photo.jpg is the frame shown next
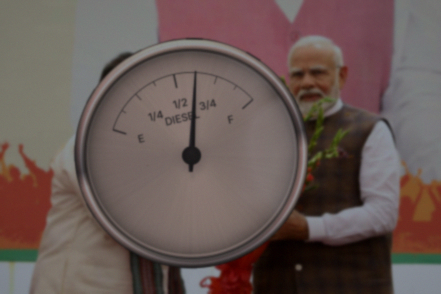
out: 0.625
